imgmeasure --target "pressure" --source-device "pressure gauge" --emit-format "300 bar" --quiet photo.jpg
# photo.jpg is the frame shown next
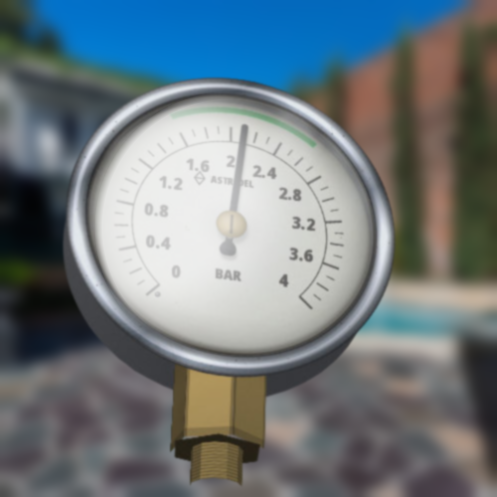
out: 2.1 bar
